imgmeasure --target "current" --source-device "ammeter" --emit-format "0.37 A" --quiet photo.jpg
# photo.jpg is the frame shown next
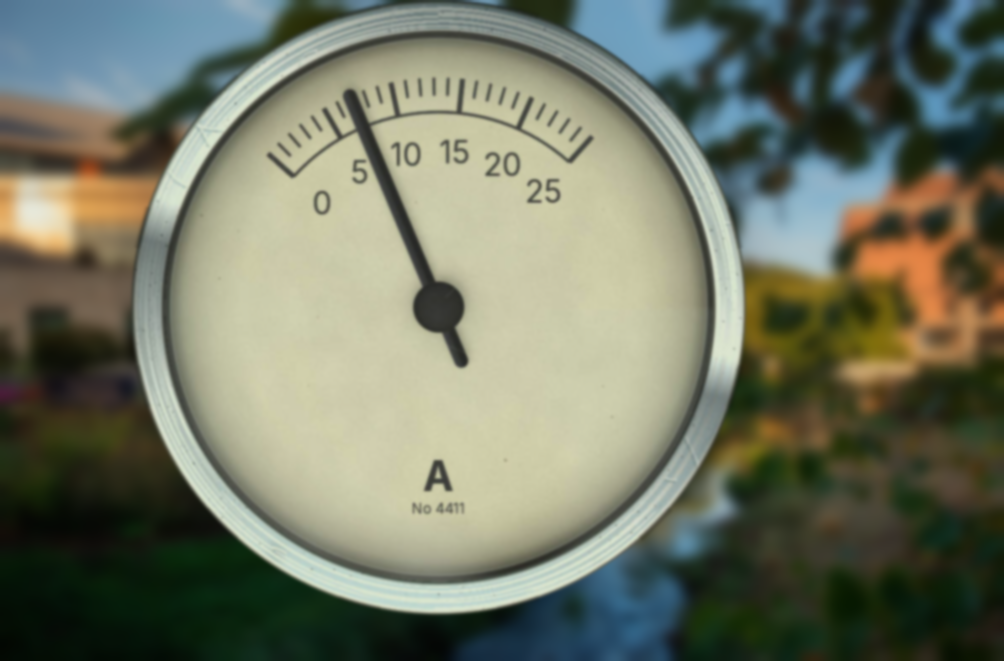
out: 7 A
